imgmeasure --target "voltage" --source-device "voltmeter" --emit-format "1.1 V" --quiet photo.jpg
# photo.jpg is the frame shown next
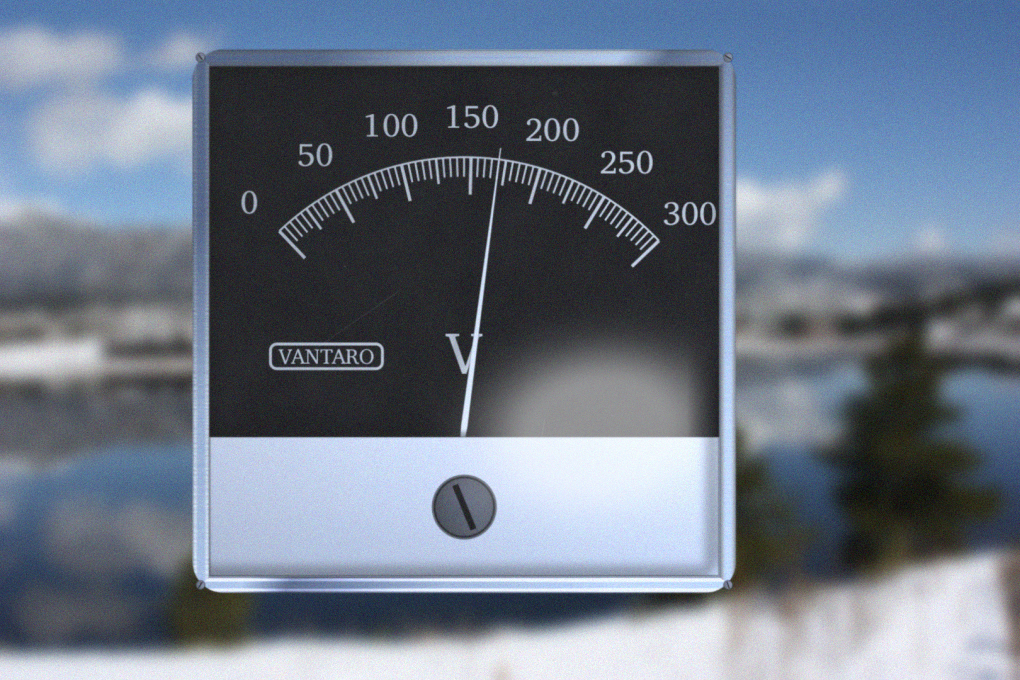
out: 170 V
